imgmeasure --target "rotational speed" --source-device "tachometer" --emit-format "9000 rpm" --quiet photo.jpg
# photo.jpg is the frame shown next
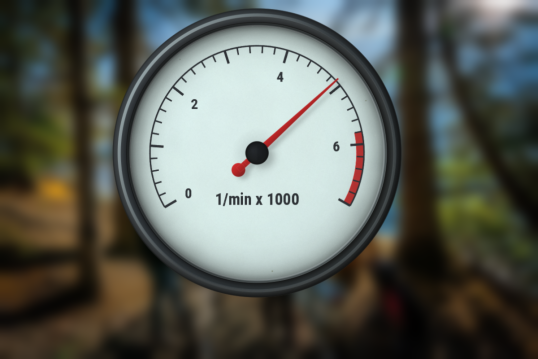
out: 4900 rpm
